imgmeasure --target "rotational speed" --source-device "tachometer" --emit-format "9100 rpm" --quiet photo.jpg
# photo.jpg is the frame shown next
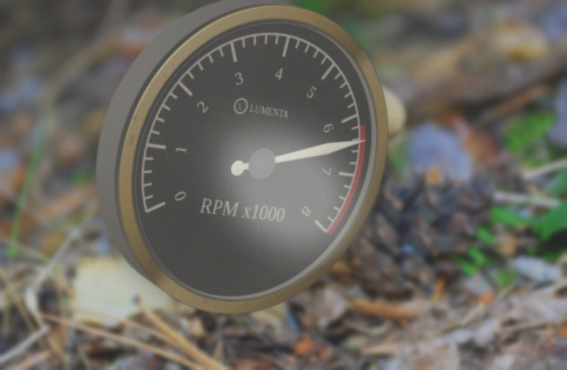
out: 6400 rpm
